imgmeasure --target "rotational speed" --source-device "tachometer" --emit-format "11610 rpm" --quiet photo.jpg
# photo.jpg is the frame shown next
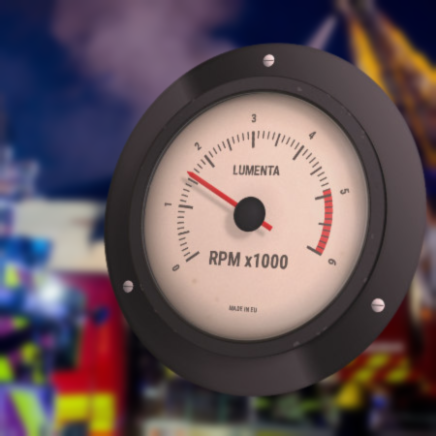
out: 1600 rpm
